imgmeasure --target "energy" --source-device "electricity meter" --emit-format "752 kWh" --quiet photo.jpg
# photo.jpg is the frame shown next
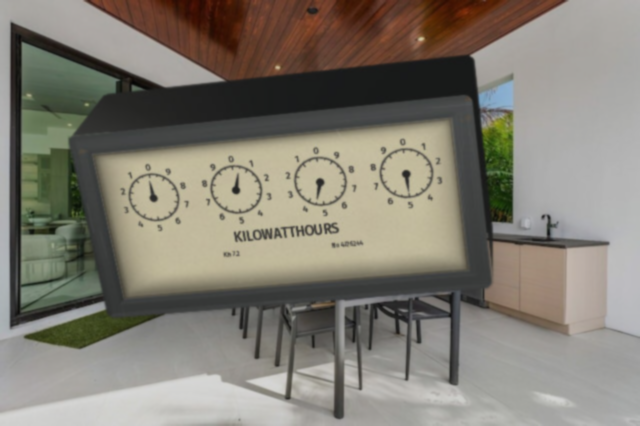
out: 45 kWh
